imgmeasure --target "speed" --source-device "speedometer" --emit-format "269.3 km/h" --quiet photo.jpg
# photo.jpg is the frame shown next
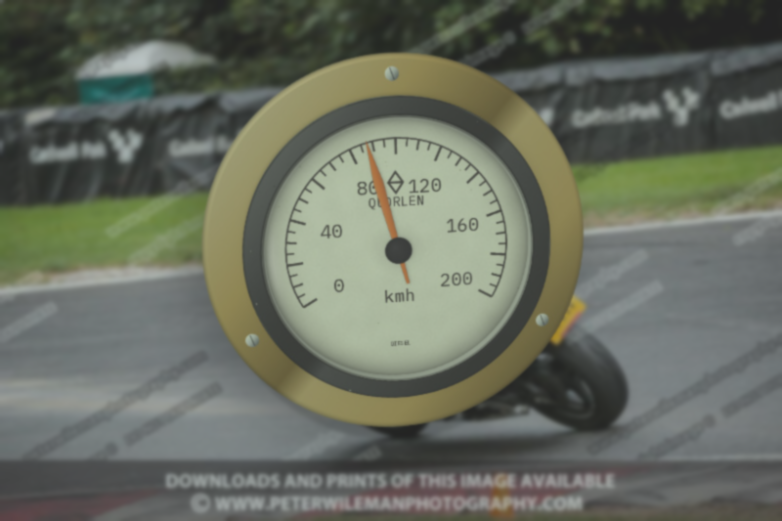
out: 87.5 km/h
